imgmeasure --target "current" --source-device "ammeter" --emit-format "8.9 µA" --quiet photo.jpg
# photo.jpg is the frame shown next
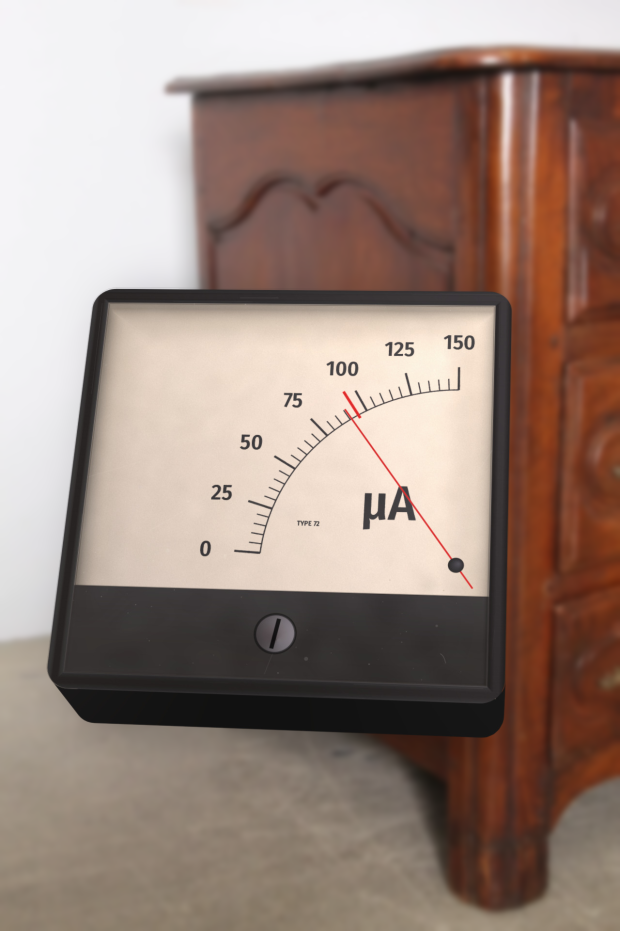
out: 90 µA
